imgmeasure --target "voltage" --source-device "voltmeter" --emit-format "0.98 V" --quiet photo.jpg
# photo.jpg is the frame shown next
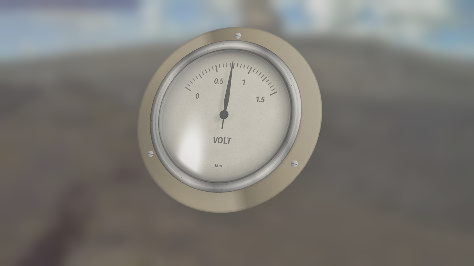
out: 0.75 V
